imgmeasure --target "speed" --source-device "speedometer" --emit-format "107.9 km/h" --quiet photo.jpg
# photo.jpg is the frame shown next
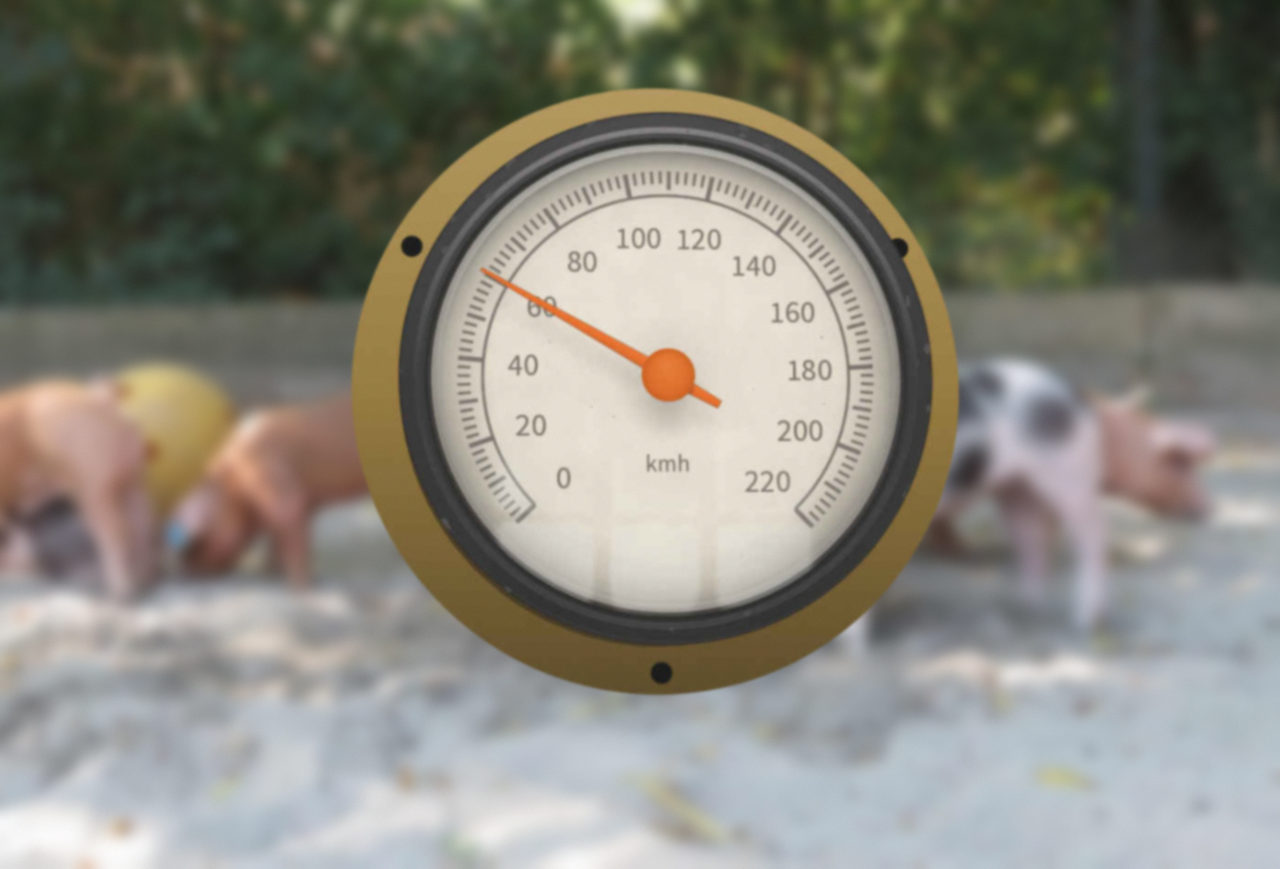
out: 60 km/h
